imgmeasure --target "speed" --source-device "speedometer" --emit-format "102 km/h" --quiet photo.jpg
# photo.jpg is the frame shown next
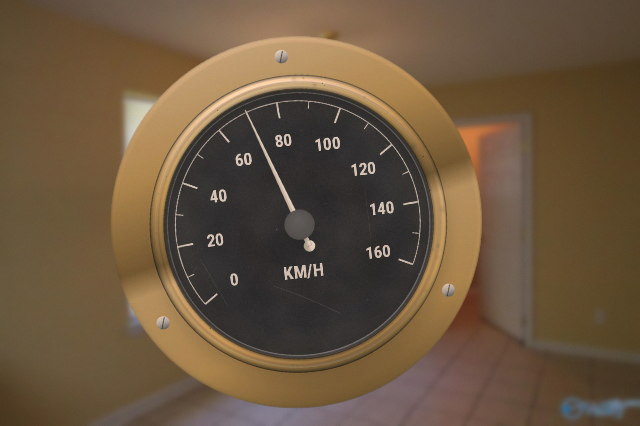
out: 70 km/h
